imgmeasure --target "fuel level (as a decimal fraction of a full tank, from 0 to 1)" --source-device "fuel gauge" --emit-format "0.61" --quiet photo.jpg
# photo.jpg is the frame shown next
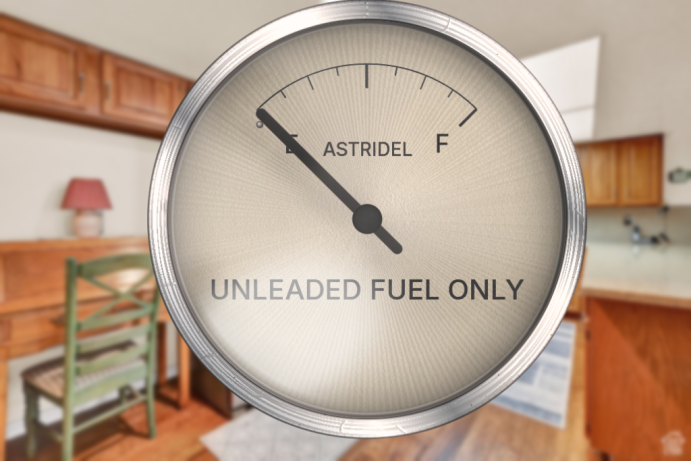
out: 0
